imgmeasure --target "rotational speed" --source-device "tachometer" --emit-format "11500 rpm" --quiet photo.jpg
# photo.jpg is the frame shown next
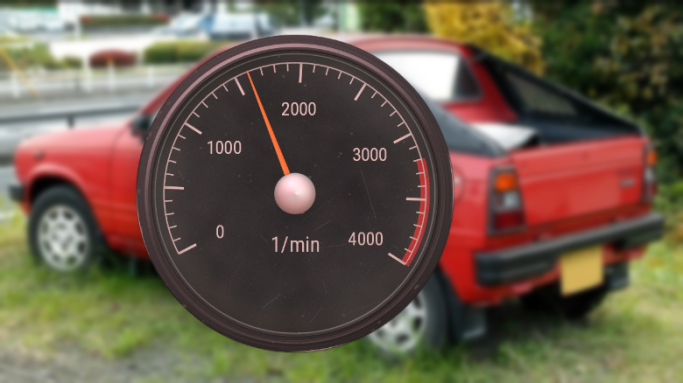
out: 1600 rpm
